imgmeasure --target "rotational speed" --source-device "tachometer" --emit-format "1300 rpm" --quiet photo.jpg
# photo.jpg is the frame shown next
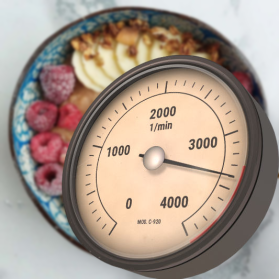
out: 3400 rpm
